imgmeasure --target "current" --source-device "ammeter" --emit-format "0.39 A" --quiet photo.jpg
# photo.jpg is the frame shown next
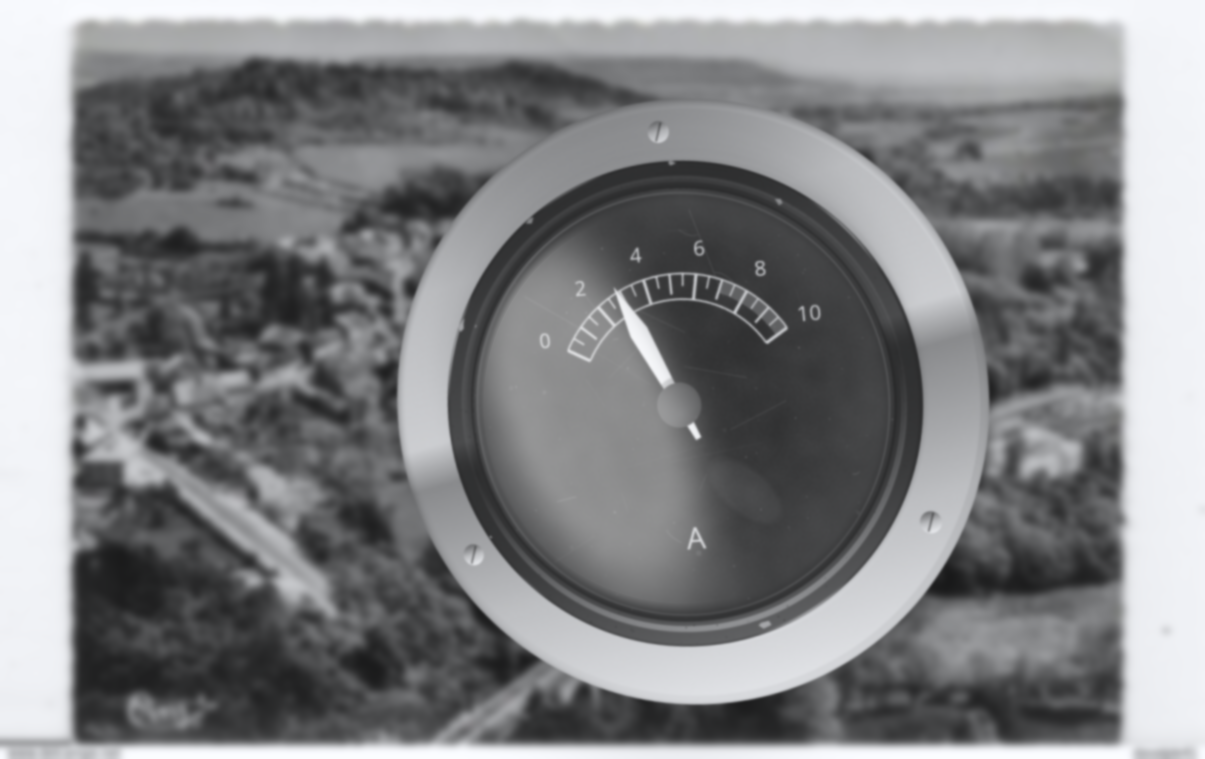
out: 3 A
